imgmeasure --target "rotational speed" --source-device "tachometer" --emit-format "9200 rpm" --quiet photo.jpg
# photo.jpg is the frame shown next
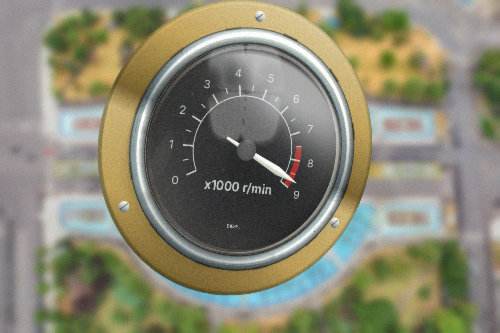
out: 8750 rpm
